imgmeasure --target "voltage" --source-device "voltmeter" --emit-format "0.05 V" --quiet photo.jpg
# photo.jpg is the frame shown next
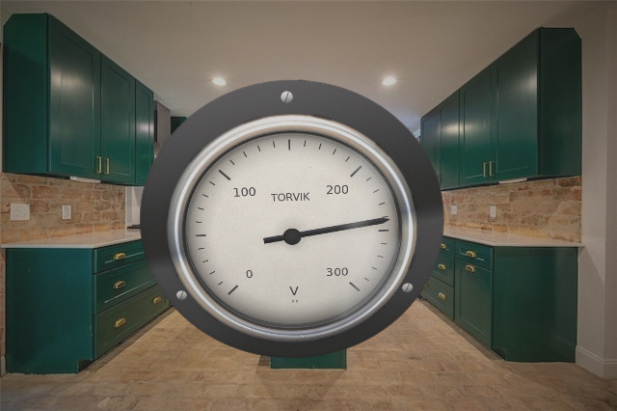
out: 240 V
